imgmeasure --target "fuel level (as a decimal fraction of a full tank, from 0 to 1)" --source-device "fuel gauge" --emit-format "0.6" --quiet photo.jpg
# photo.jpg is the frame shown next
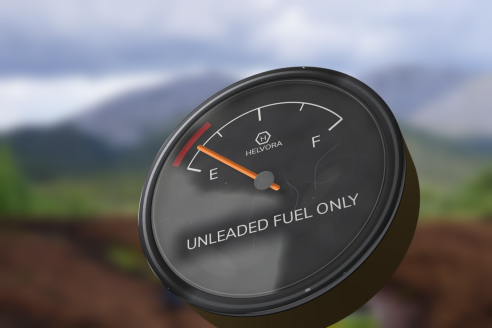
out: 0.125
